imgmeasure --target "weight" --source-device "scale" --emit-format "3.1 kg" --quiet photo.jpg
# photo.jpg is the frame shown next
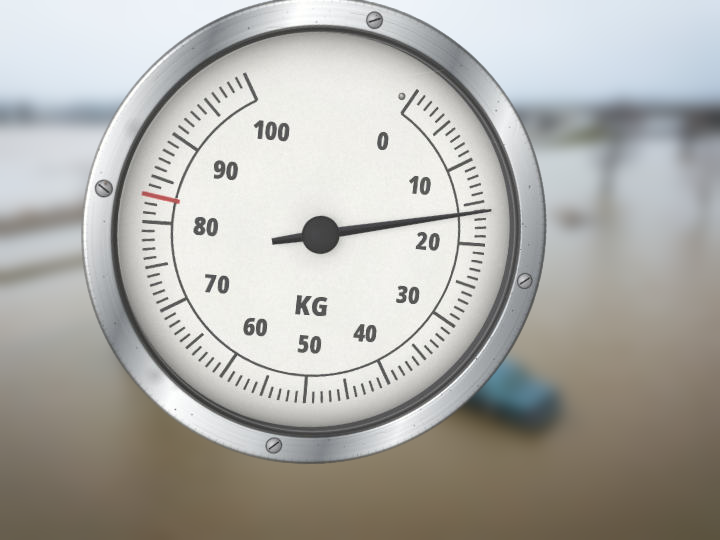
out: 16 kg
